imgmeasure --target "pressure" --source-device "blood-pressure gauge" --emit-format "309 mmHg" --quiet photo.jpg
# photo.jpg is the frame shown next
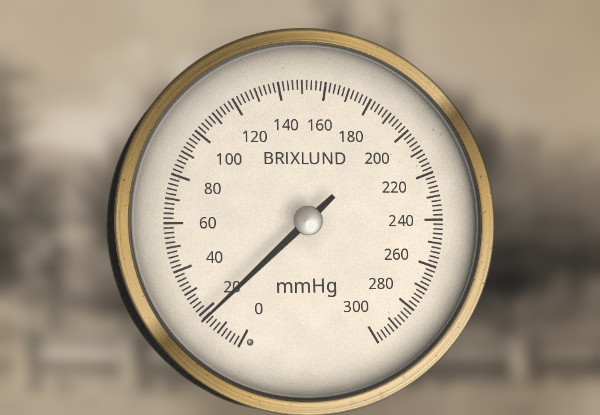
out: 18 mmHg
